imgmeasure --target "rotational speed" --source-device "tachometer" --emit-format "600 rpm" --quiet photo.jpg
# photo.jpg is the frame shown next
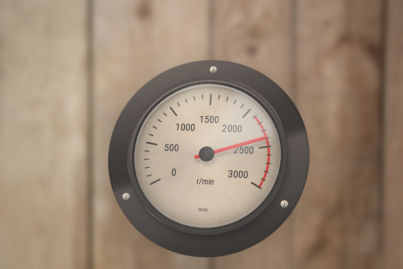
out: 2400 rpm
